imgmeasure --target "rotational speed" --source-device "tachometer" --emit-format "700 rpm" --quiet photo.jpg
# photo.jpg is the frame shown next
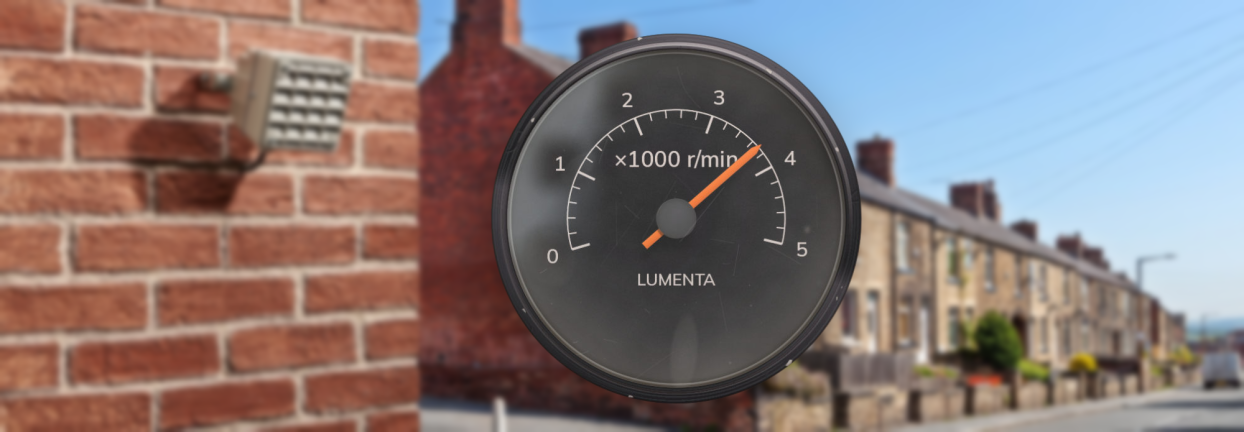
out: 3700 rpm
